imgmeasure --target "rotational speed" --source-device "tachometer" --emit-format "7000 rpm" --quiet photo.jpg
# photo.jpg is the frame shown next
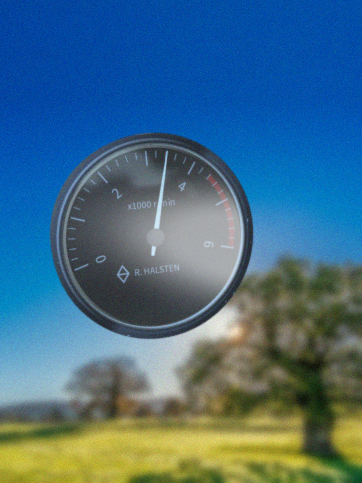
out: 3400 rpm
